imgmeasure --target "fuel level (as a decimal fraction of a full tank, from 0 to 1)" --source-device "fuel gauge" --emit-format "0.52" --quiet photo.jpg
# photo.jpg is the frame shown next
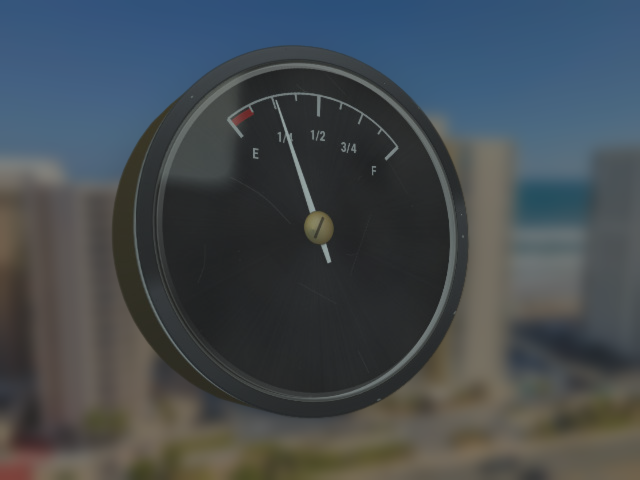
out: 0.25
